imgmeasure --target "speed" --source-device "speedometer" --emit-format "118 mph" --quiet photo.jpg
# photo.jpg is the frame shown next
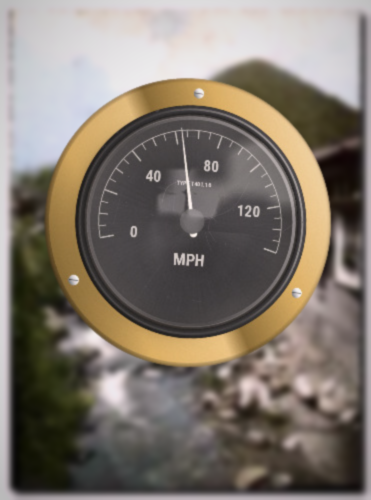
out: 62.5 mph
